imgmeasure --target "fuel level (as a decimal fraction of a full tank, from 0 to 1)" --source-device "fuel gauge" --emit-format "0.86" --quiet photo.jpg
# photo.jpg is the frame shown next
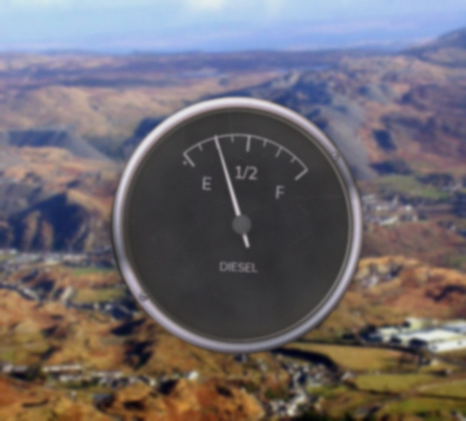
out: 0.25
